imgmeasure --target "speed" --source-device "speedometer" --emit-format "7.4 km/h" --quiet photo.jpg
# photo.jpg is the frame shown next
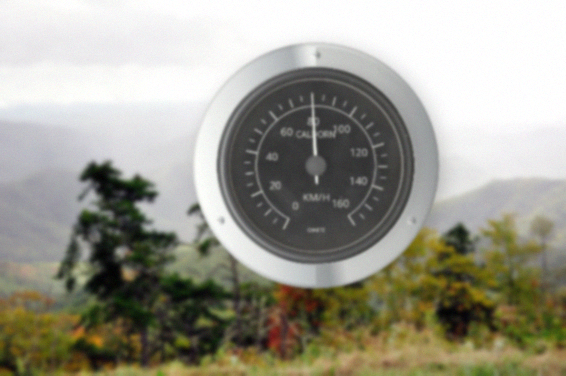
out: 80 km/h
